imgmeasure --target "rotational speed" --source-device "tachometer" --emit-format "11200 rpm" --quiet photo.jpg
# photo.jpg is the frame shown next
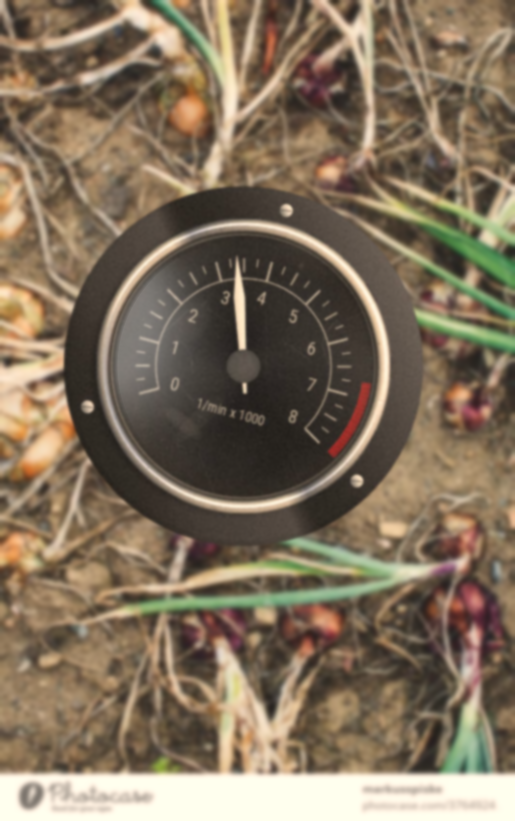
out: 3375 rpm
